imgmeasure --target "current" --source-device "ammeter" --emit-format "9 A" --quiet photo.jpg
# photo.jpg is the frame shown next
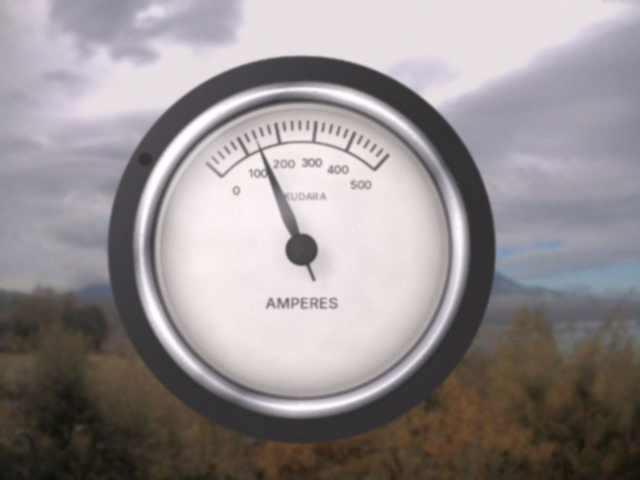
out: 140 A
